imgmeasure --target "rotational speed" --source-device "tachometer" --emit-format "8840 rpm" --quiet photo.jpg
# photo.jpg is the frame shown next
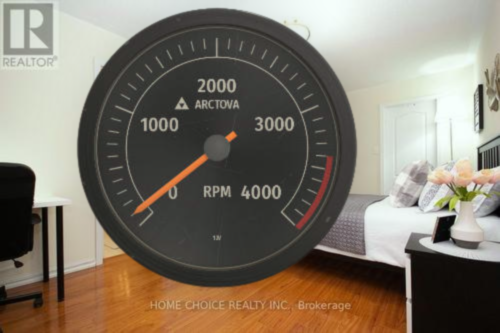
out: 100 rpm
